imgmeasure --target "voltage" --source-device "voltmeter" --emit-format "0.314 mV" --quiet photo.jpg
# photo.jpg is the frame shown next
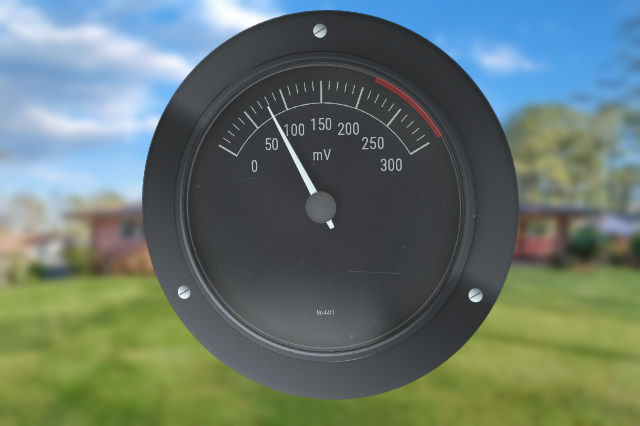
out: 80 mV
